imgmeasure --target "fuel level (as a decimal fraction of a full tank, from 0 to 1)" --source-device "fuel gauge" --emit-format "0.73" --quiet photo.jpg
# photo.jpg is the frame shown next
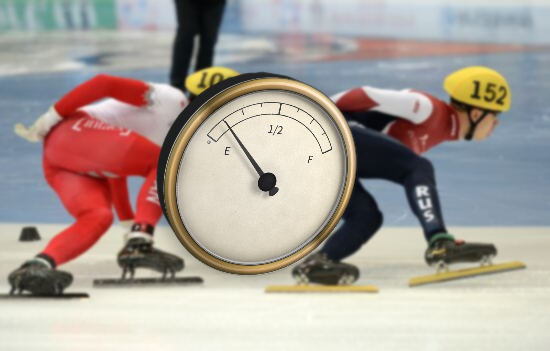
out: 0.125
